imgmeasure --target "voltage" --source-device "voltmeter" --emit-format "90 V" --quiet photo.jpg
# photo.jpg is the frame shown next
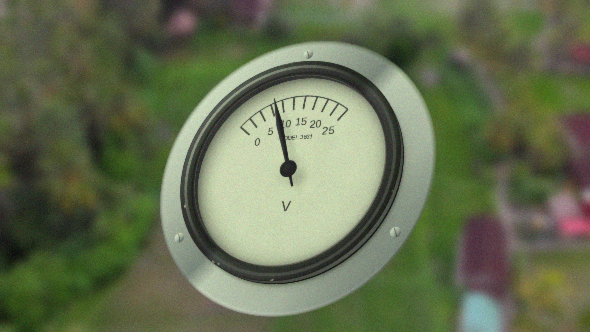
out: 8.75 V
